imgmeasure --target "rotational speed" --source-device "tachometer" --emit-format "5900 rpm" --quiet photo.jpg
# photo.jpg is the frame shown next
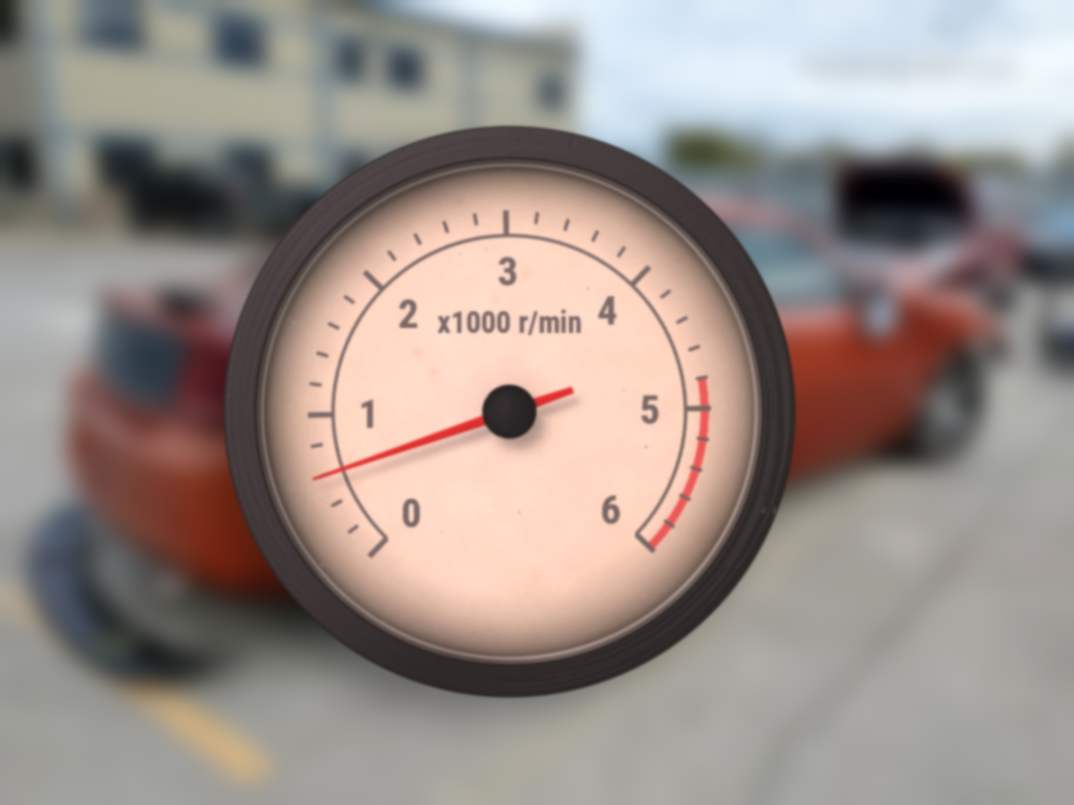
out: 600 rpm
